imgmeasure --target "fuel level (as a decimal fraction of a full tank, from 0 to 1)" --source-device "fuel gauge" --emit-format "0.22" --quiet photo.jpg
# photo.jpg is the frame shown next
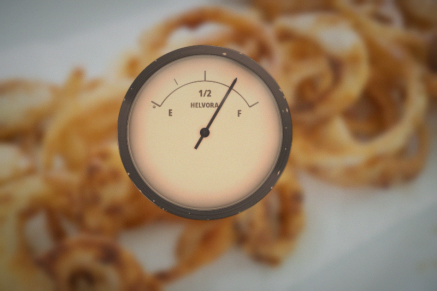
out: 0.75
